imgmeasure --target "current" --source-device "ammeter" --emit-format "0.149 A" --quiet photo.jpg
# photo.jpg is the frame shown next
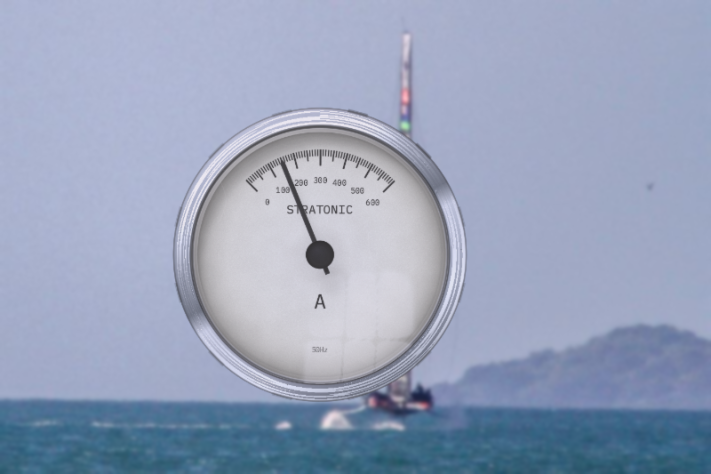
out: 150 A
